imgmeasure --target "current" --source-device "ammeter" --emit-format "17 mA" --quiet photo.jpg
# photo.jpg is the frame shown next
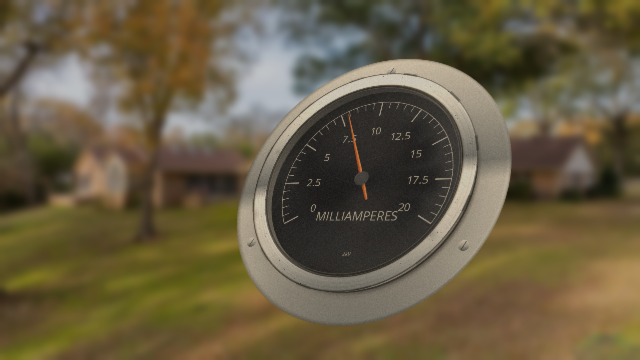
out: 8 mA
